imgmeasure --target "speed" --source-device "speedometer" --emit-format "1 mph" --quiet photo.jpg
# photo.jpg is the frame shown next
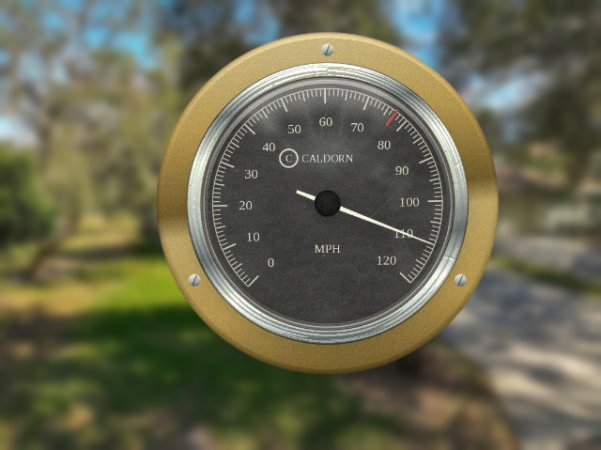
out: 110 mph
